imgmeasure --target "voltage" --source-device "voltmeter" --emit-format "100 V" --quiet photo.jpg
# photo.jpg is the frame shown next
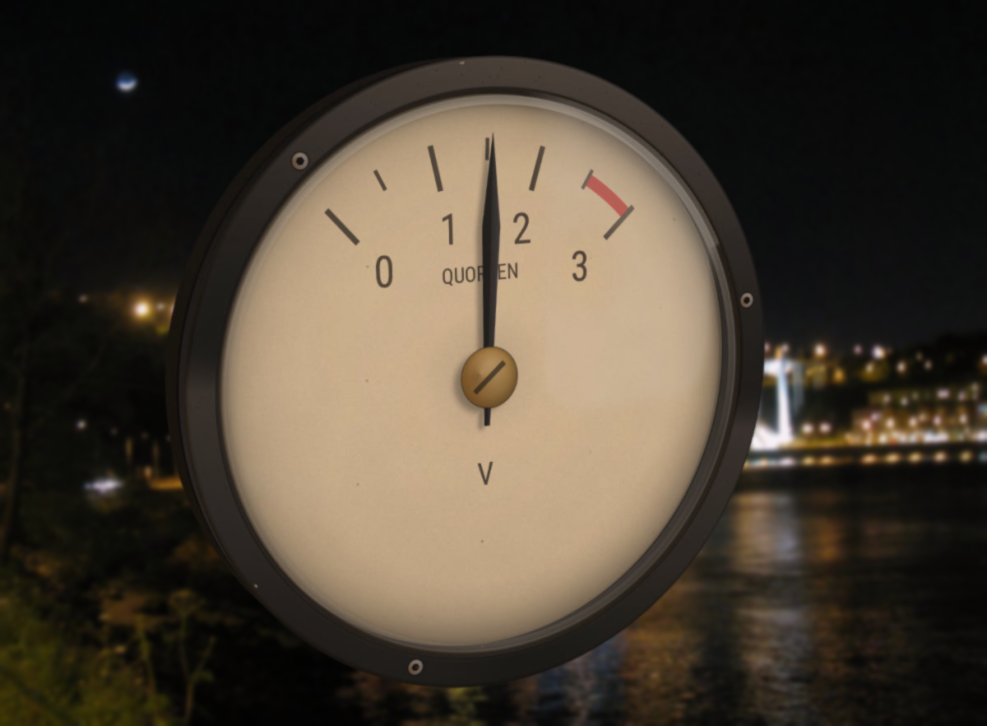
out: 1.5 V
